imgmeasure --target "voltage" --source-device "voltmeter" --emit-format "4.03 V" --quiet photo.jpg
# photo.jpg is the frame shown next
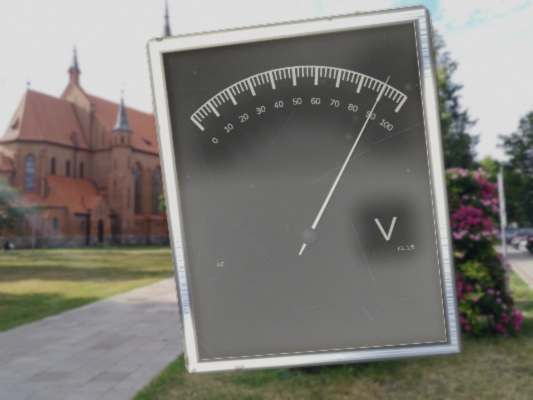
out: 90 V
